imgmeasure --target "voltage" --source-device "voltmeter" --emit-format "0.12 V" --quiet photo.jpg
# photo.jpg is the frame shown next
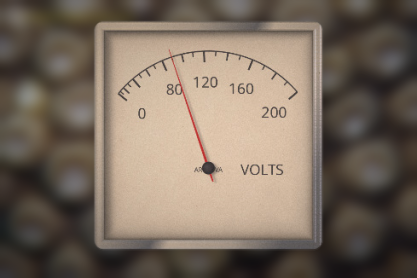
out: 90 V
